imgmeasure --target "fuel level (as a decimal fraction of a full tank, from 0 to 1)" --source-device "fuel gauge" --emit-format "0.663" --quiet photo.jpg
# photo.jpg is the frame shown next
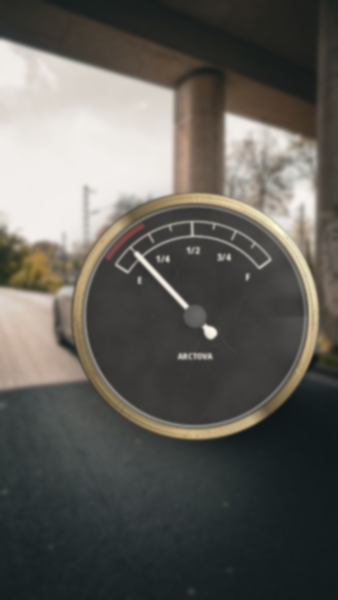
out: 0.125
